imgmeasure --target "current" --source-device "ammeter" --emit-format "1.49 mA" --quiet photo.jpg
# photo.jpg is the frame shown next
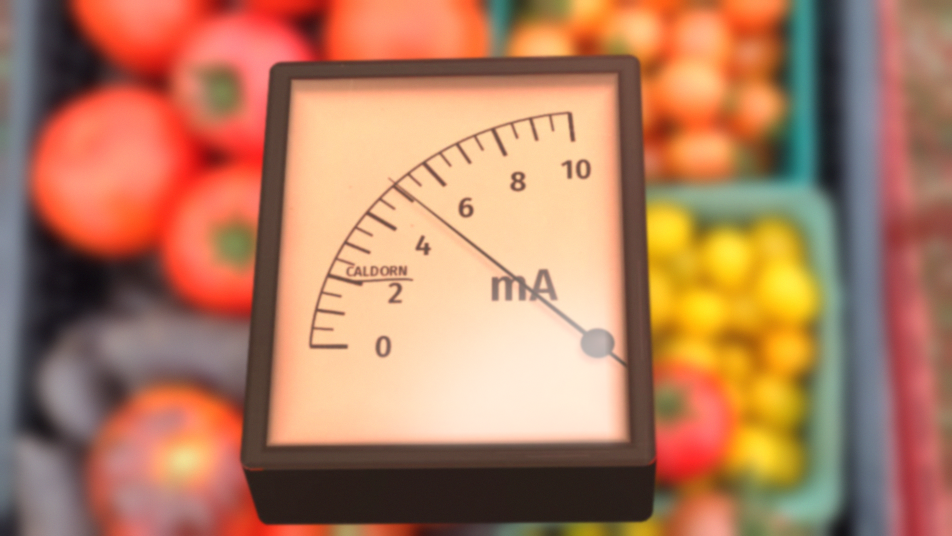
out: 5 mA
